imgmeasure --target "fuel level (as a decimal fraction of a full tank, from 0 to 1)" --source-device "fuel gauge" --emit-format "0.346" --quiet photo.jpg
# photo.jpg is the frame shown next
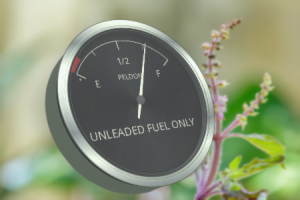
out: 0.75
